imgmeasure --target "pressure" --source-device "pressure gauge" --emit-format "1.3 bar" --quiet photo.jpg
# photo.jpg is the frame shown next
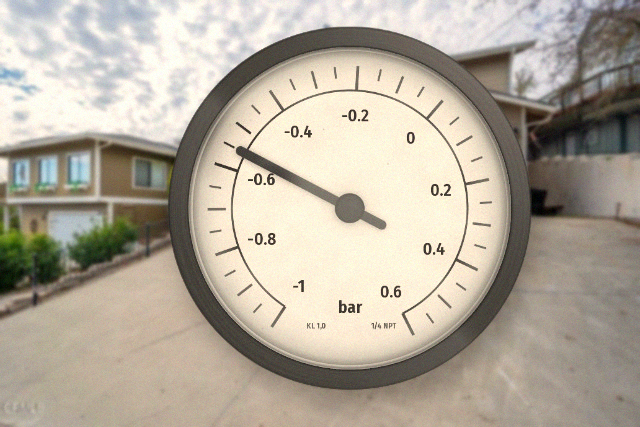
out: -0.55 bar
